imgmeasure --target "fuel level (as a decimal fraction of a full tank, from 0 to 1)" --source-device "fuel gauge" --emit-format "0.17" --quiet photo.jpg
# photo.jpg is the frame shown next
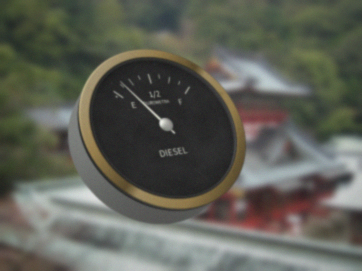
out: 0.125
